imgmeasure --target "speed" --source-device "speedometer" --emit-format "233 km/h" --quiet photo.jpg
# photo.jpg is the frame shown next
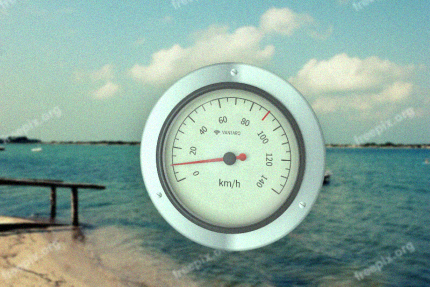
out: 10 km/h
